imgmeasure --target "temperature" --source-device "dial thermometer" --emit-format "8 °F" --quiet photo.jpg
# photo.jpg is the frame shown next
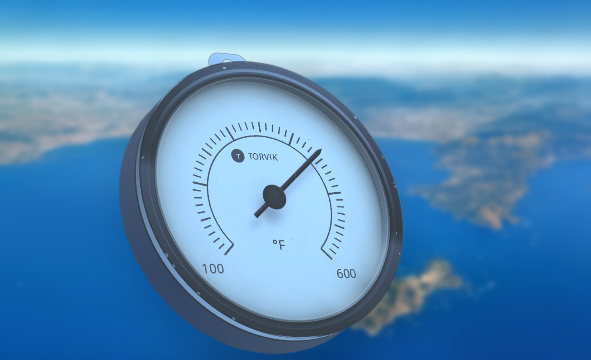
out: 440 °F
